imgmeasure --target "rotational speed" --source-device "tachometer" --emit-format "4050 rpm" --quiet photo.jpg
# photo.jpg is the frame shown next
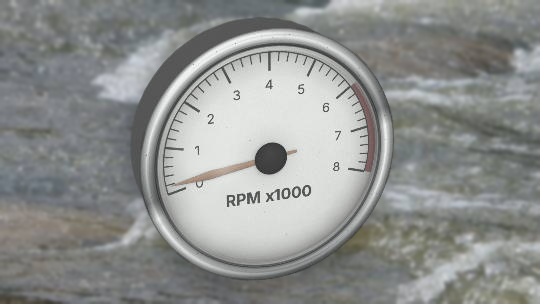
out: 200 rpm
